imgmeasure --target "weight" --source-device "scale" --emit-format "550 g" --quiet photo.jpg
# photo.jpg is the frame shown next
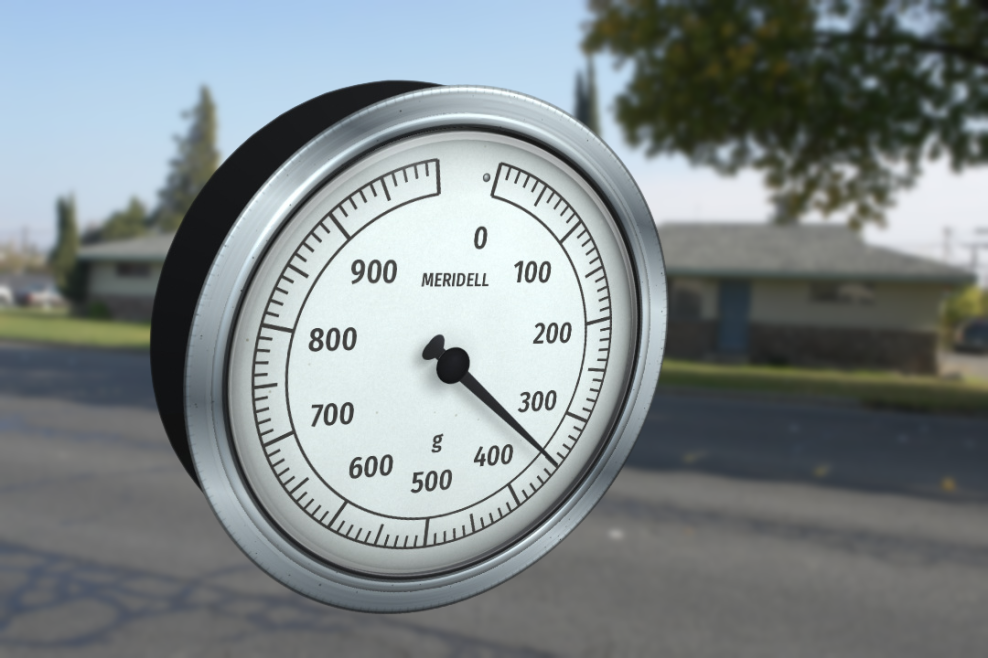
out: 350 g
